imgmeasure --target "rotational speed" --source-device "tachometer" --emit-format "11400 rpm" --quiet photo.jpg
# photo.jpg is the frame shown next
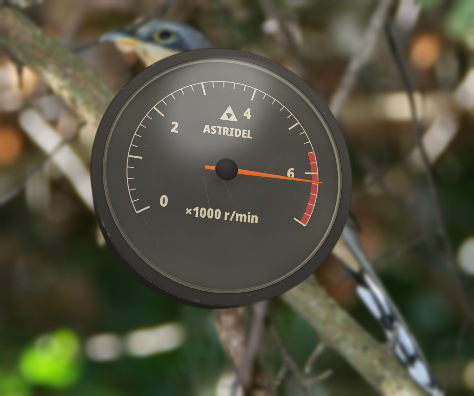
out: 6200 rpm
